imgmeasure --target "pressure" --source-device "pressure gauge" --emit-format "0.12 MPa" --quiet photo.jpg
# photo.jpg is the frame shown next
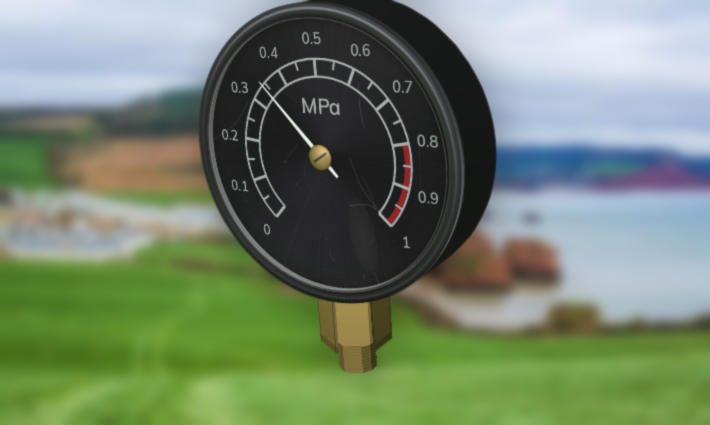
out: 0.35 MPa
